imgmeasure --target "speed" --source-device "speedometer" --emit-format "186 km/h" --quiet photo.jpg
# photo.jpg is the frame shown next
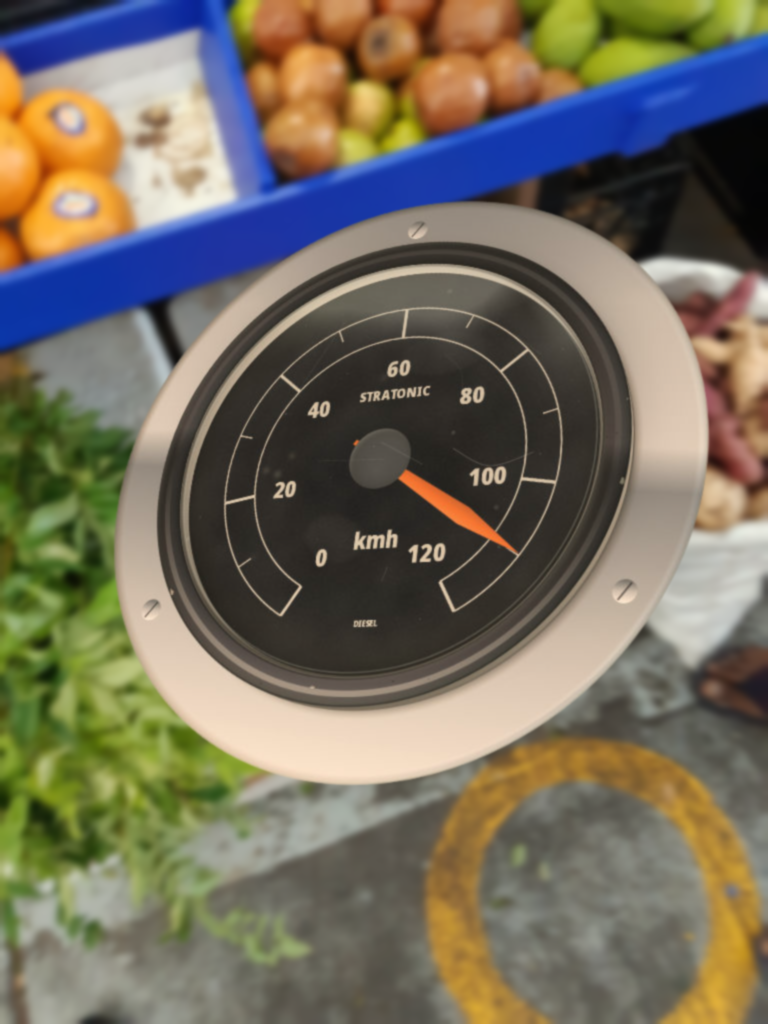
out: 110 km/h
